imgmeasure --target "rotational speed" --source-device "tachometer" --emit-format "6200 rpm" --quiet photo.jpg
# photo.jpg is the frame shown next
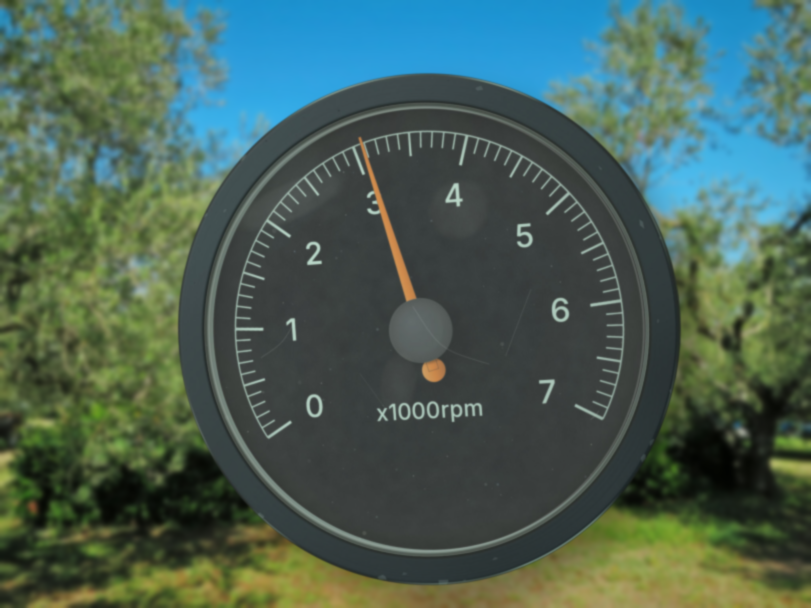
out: 3100 rpm
